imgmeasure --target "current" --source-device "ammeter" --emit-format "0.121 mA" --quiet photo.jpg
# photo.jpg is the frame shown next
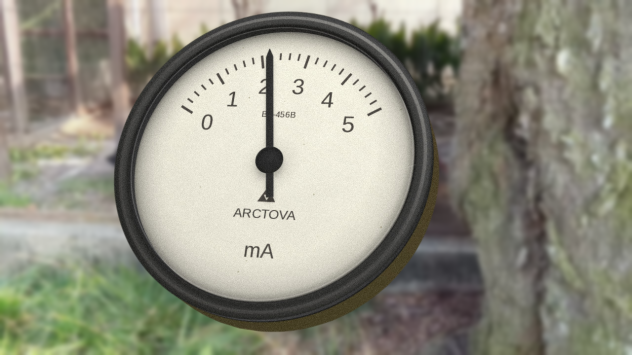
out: 2.2 mA
